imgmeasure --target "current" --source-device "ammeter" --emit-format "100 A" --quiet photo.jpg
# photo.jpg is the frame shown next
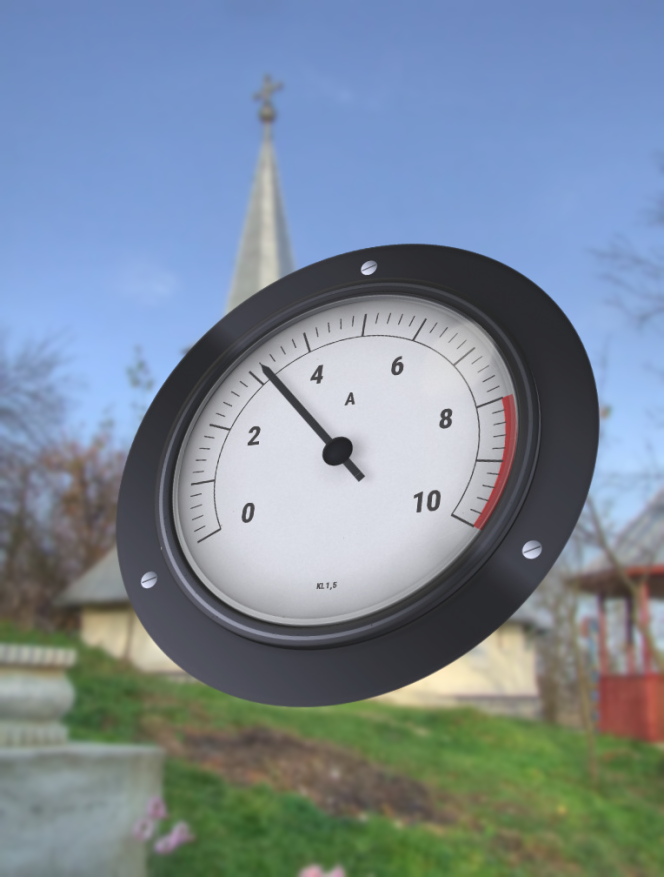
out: 3.2 A
